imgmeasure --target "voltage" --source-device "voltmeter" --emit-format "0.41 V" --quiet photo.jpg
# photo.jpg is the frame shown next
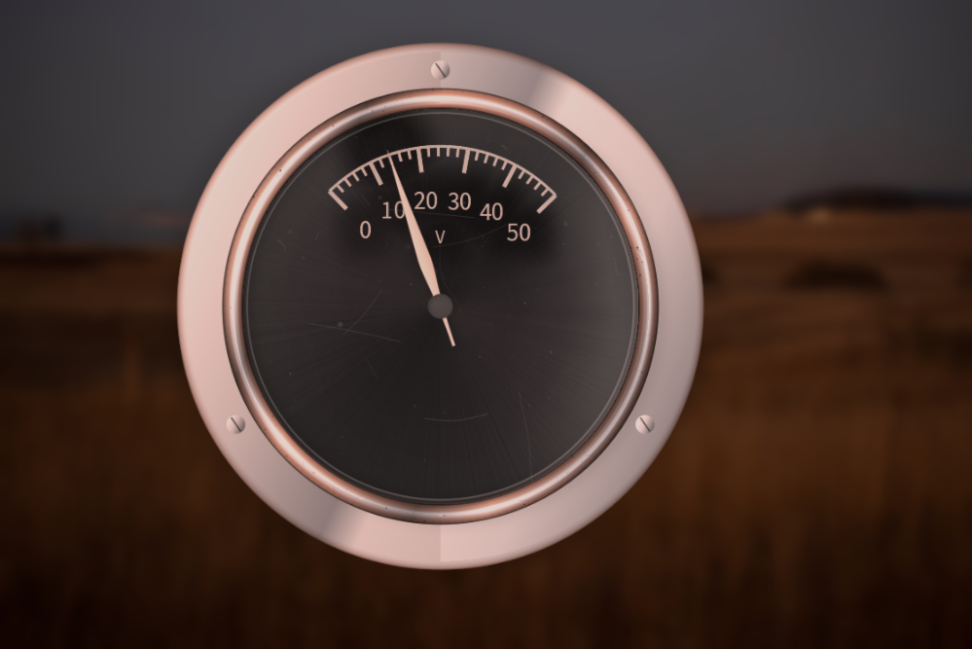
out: 14 V
